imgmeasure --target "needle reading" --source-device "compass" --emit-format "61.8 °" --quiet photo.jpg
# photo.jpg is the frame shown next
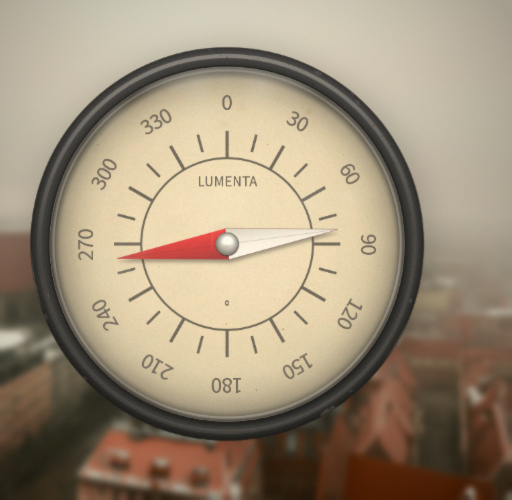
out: 262.5 °
